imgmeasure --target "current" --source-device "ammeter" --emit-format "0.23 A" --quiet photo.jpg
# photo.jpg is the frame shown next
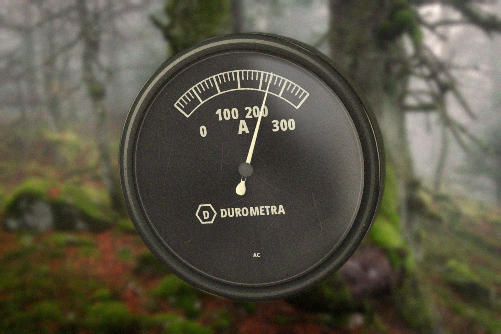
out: 220 A
